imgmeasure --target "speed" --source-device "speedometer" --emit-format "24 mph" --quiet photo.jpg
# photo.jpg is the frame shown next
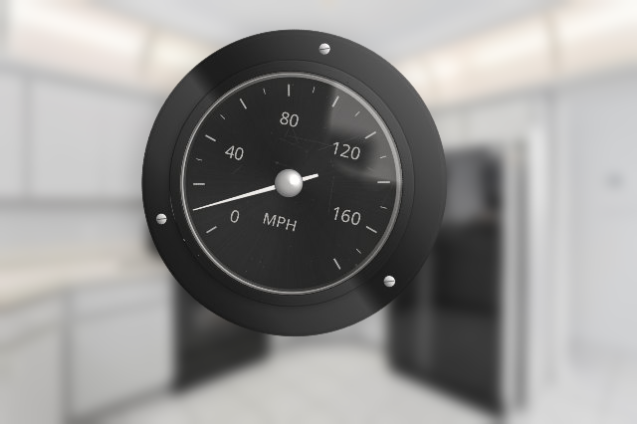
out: 10 mph
